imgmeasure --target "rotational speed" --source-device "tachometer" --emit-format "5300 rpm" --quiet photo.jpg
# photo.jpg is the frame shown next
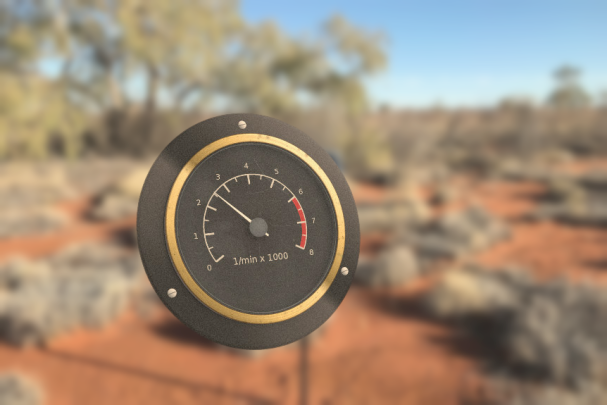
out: 2500 rpm
